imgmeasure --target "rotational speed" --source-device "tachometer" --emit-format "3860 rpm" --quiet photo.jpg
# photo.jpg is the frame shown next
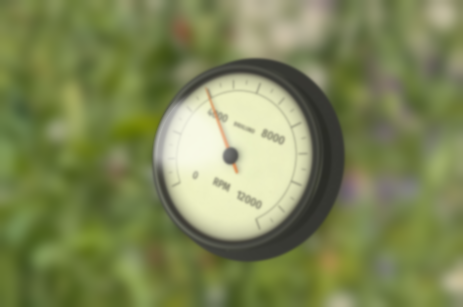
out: 4000 rpm
